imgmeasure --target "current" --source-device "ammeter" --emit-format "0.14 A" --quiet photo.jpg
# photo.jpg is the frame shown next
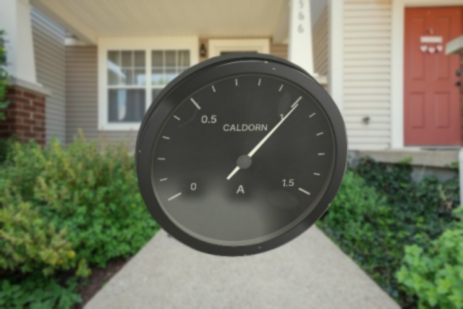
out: 1 A
